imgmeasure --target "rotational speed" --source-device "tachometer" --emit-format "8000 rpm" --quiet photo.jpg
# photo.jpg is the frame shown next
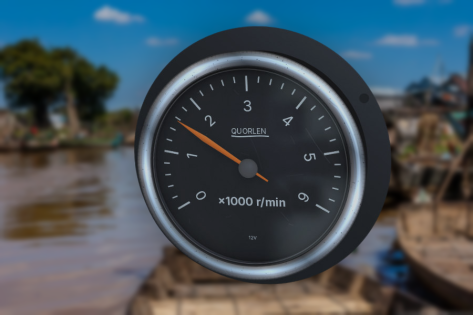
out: 1600 rpm
